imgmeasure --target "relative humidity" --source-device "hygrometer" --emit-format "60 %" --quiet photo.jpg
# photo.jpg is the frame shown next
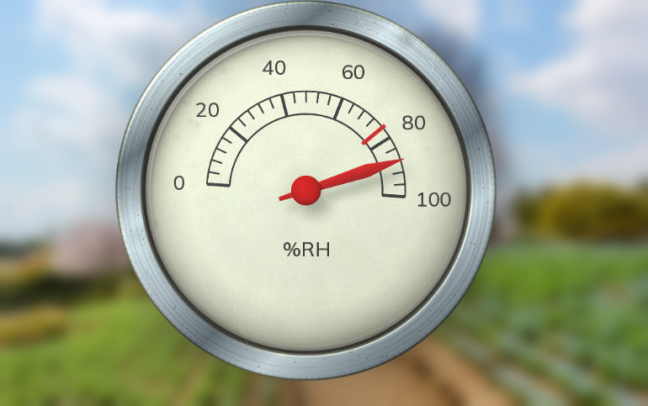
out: 88 %
